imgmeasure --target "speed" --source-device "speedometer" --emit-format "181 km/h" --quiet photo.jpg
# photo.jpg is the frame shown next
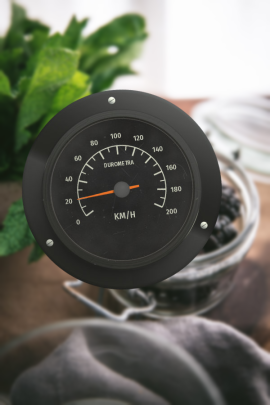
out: 20 km/h
